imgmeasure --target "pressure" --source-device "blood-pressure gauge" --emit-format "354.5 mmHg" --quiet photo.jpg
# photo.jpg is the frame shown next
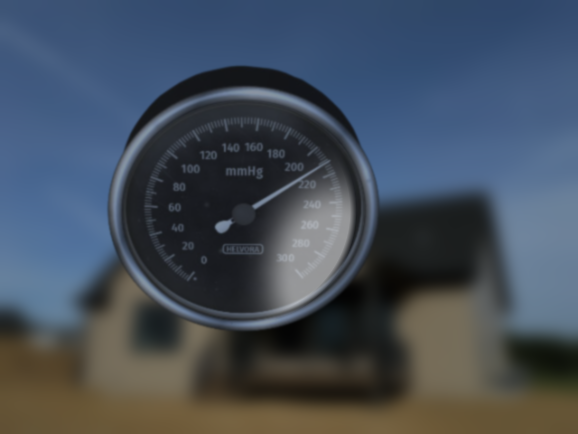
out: 210 mmHg
